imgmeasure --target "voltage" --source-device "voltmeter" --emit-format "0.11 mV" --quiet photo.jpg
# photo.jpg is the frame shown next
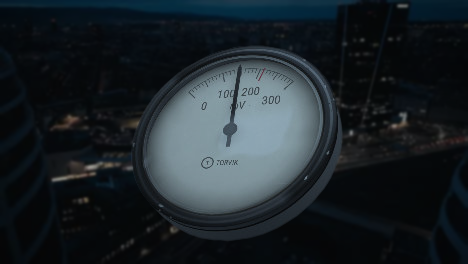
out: 150 mV
